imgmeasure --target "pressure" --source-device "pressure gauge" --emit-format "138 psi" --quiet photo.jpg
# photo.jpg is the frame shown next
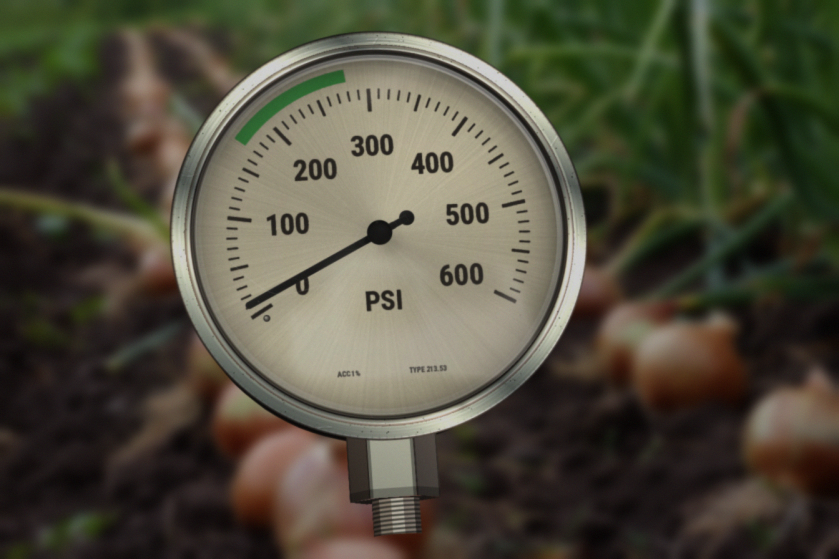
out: 10 psi
